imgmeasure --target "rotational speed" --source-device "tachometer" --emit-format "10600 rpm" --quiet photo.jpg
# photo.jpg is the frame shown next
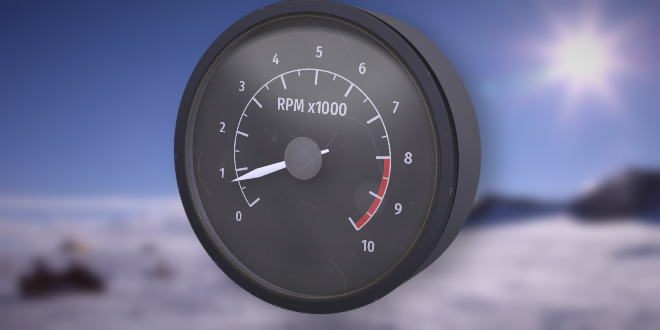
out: 750 rpm
